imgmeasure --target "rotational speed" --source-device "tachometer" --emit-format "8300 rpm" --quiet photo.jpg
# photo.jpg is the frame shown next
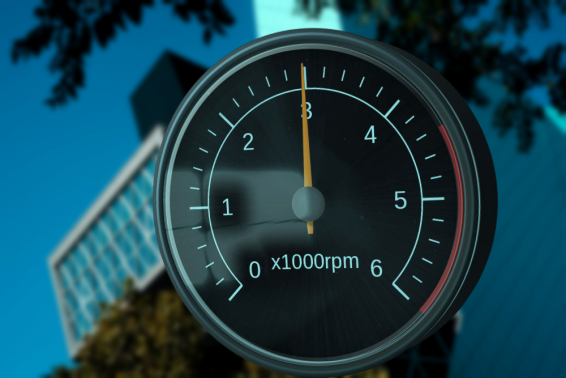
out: 3000 rpm
